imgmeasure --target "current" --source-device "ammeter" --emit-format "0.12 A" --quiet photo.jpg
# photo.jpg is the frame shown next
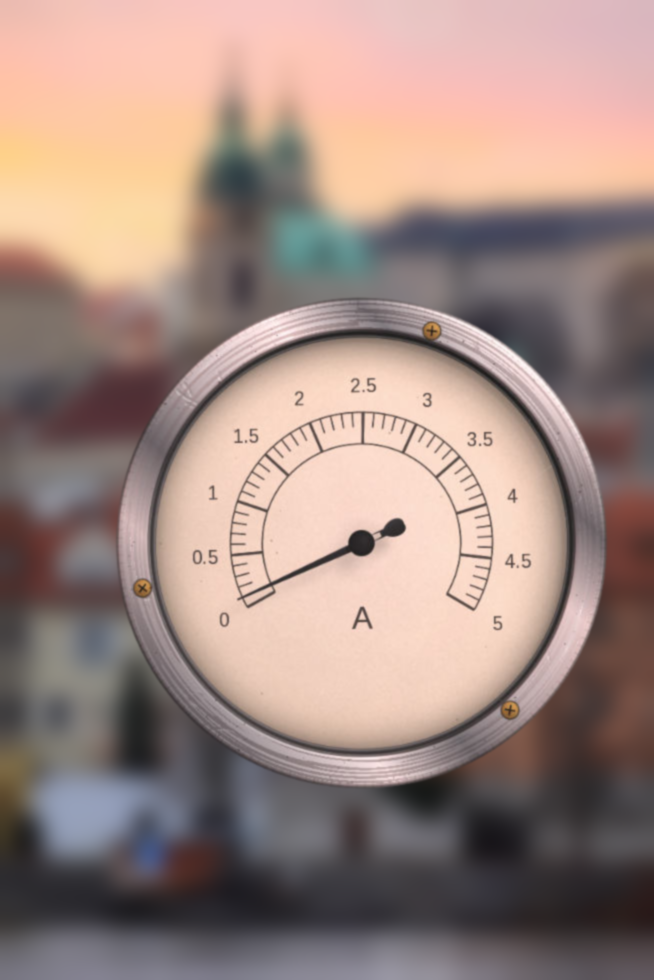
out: 0.1 A
